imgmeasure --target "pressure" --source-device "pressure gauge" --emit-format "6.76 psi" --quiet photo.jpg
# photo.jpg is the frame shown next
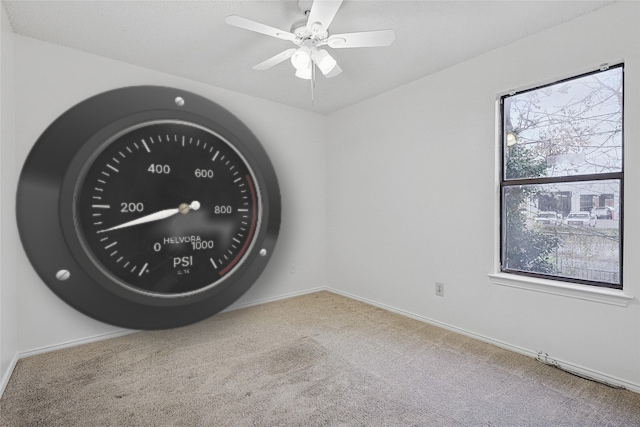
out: 140 psi
